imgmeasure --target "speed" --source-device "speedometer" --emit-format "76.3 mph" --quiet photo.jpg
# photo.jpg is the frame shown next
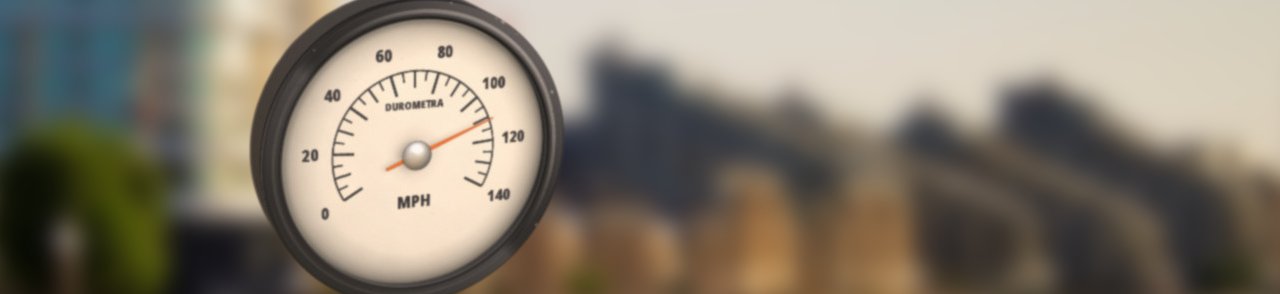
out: 110 mph
